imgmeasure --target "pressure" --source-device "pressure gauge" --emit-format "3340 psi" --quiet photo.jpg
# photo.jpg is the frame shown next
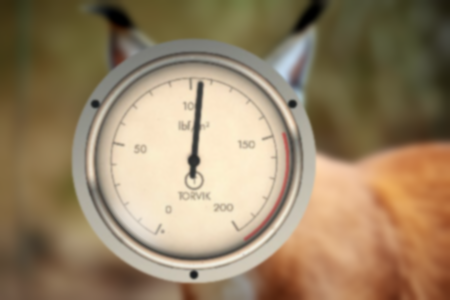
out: 105 psi
